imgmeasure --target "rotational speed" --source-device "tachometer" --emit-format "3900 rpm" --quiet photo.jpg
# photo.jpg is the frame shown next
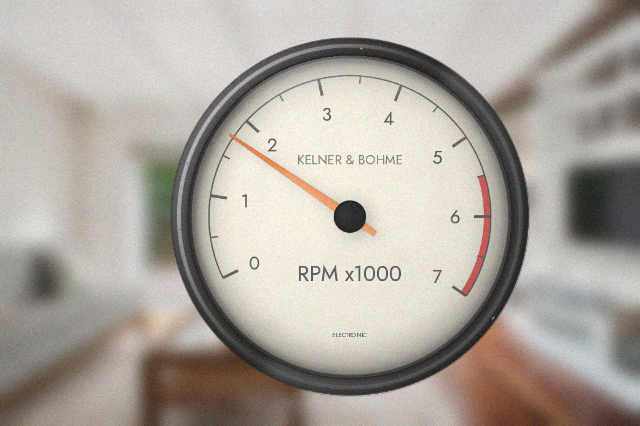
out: 1750 rpm
